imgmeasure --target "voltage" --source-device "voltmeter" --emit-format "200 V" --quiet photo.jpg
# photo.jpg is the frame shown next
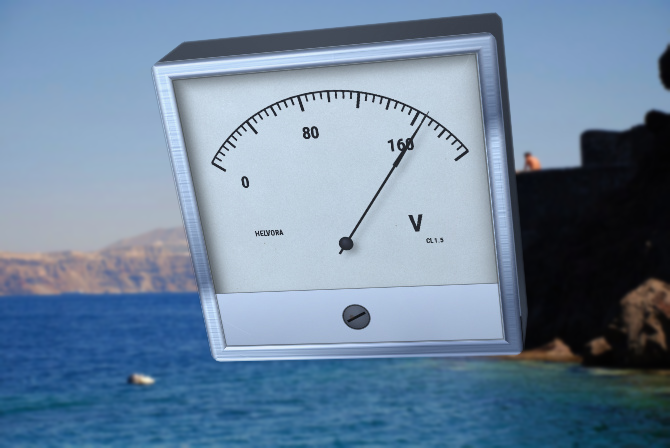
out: 165 V
